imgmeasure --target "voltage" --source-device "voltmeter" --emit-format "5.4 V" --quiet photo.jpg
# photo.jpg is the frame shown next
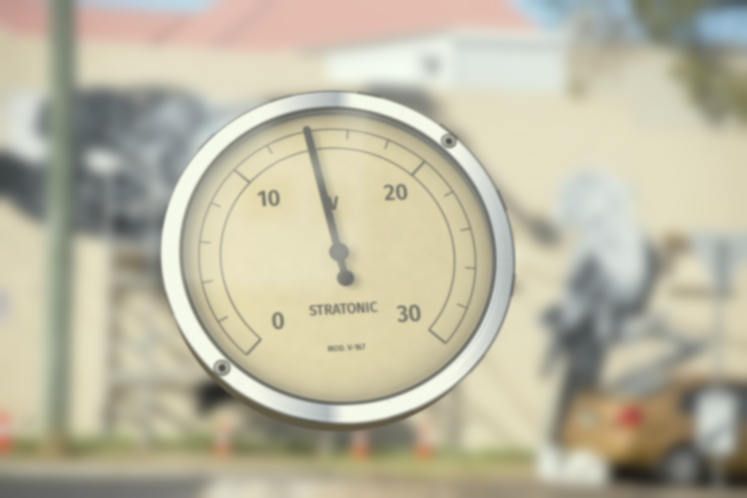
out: 14 V
